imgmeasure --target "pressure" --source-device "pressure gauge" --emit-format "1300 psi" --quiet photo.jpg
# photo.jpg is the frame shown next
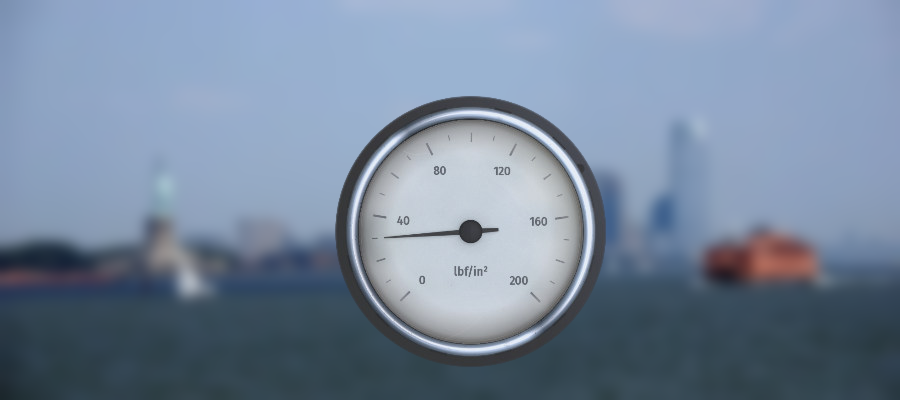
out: 30 psi
